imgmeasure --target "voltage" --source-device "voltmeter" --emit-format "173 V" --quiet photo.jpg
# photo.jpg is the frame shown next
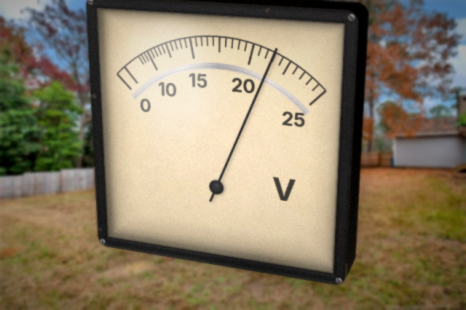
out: 21.5 V
